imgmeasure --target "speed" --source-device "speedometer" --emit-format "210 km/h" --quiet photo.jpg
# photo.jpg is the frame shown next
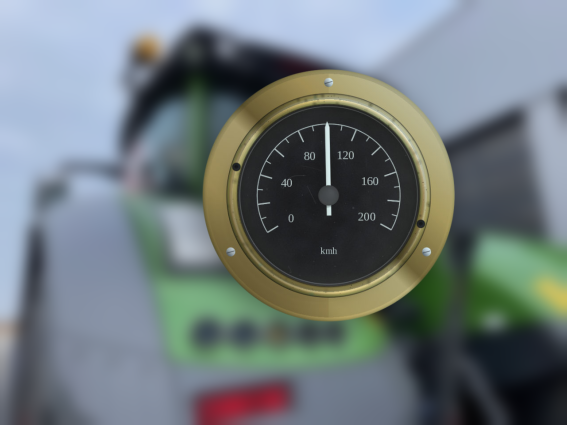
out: 100 km/h
